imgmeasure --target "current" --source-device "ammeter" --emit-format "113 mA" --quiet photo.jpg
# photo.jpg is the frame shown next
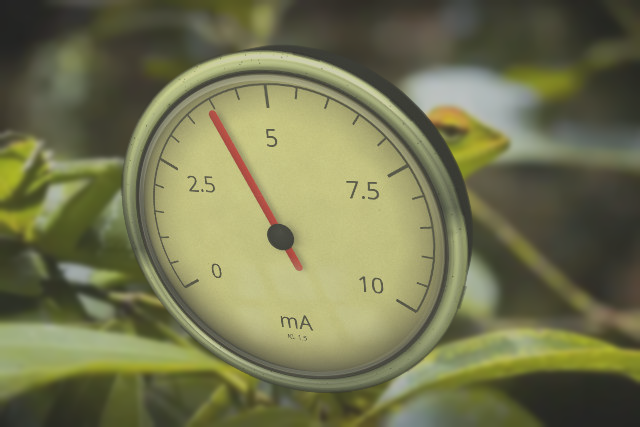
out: 4 mA
